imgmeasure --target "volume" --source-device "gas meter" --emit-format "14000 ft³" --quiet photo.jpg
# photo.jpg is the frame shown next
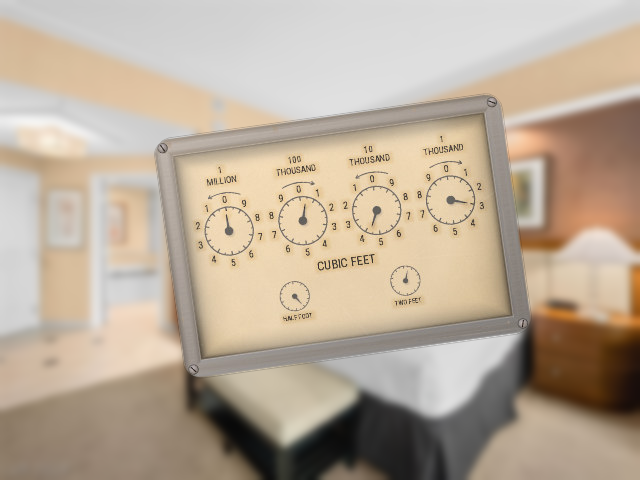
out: 4300 ft³
